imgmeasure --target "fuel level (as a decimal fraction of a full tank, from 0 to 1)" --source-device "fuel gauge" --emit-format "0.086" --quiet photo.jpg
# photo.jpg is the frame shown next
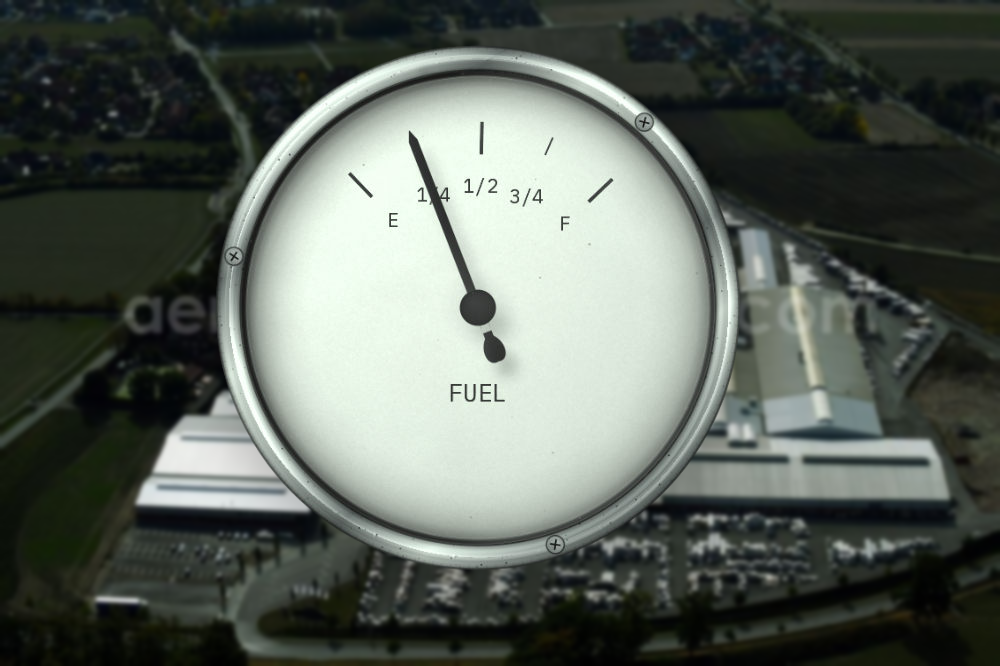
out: 0.25
